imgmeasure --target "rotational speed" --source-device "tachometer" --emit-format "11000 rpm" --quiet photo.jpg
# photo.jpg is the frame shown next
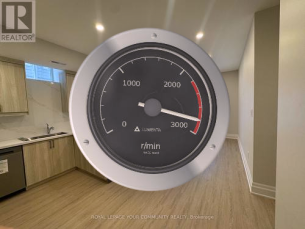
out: 2800 rpm
